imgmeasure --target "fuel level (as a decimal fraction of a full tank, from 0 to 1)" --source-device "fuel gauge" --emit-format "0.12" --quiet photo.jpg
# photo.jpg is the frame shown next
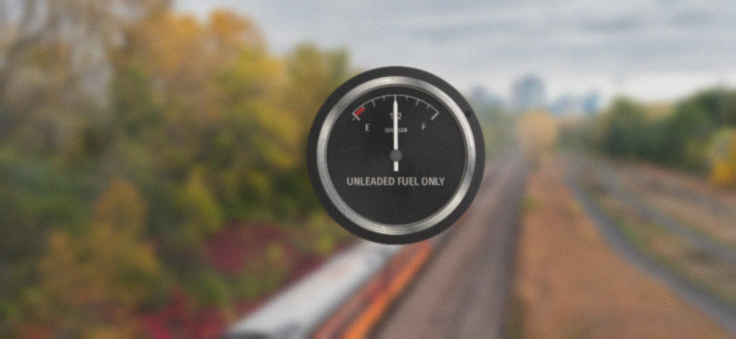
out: 0.5
